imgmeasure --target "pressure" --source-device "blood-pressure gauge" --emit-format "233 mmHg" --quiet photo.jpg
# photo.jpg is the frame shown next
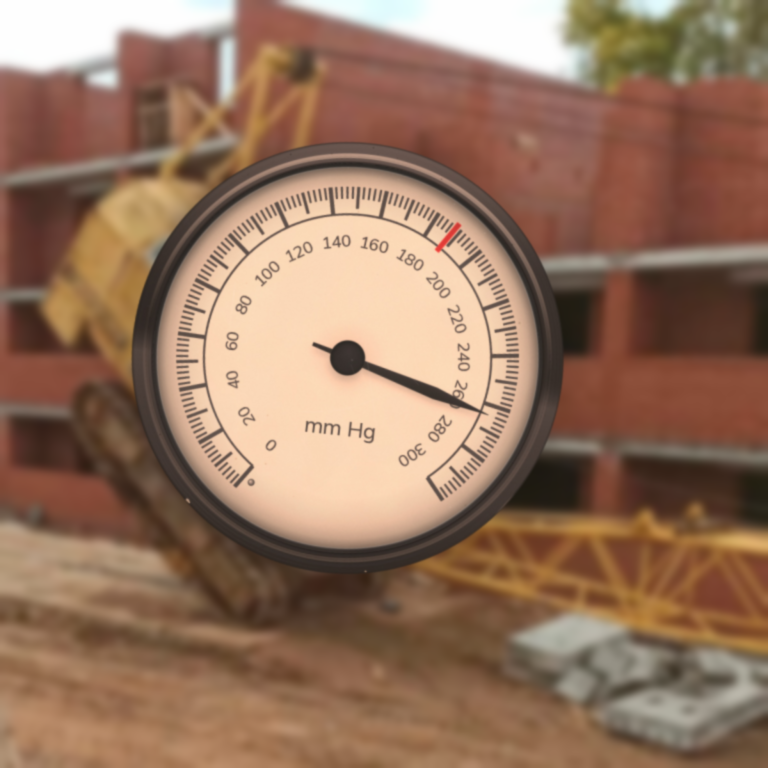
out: 264 mmHg
